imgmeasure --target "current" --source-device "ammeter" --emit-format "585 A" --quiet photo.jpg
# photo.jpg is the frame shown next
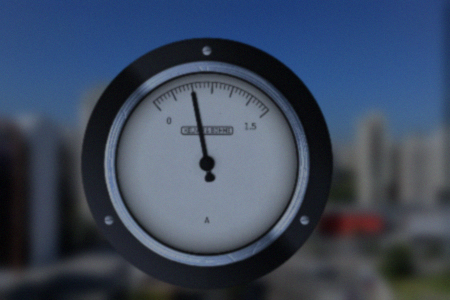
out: 0.5 A
